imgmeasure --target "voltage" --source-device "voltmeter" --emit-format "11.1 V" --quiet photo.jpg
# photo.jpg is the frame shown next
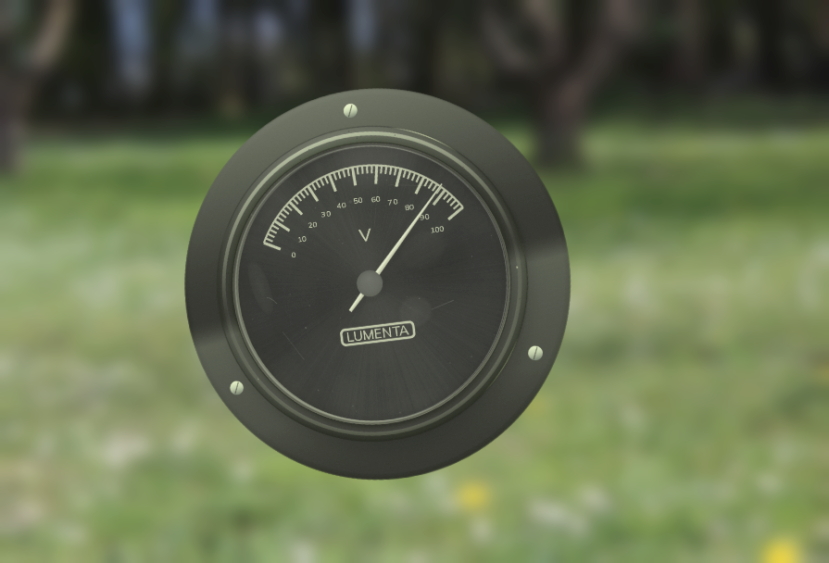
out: 88 V
